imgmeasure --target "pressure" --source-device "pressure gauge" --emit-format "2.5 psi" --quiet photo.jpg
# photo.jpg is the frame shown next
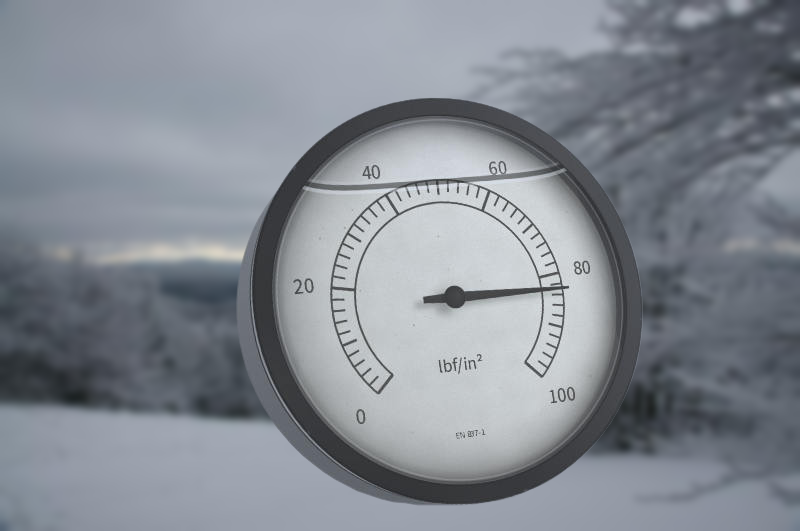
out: 83 psi
